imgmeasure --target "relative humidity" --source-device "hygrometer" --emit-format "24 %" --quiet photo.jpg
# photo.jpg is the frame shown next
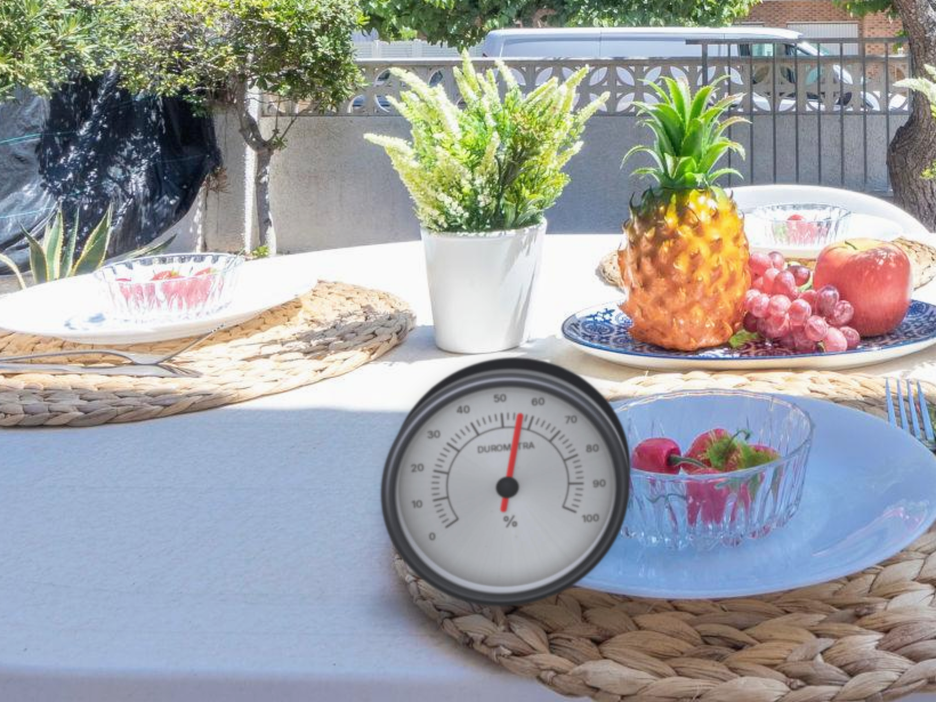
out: 56 %
